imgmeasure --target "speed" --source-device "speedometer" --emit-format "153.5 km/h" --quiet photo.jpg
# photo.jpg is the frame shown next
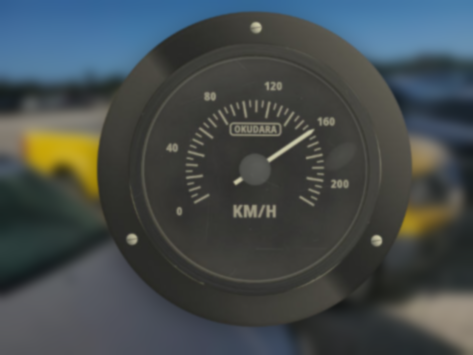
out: 160 km/h
